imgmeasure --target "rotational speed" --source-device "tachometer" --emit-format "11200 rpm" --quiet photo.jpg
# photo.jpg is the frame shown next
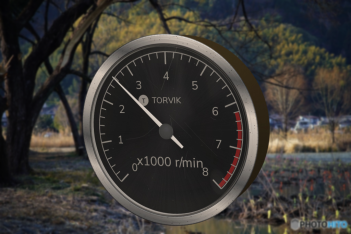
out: 2600 rpm
